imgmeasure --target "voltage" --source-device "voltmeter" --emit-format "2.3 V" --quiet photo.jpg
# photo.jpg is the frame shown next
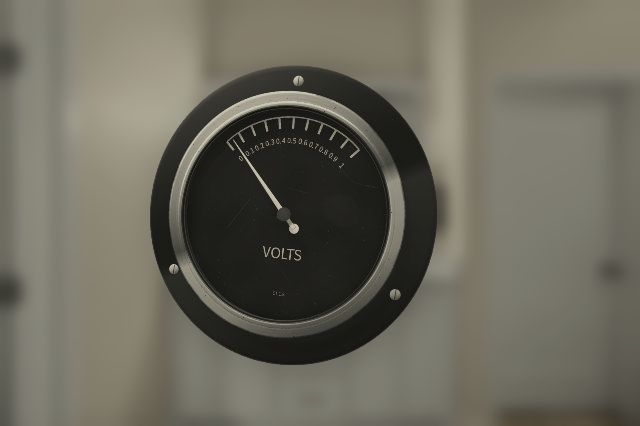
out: 0.05 V
